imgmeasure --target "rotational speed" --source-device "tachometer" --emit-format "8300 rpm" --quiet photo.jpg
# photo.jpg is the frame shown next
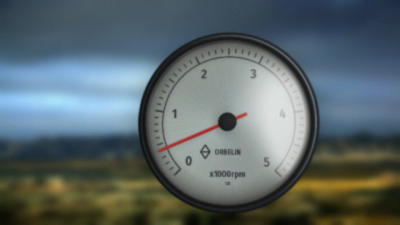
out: 400 rpm
